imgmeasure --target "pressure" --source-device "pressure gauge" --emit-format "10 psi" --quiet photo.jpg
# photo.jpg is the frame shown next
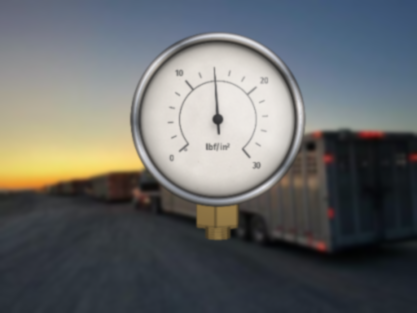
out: 14 psi
